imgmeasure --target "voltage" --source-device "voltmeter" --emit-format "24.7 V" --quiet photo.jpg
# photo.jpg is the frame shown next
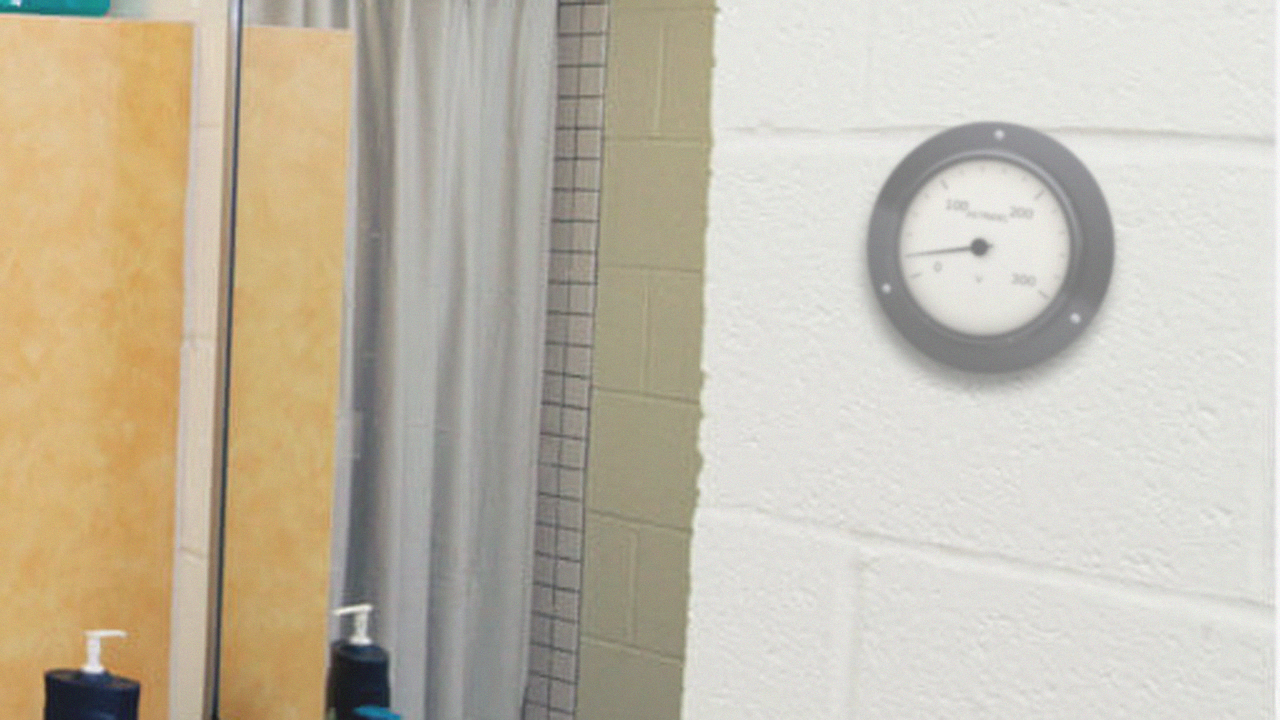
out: 20 V
